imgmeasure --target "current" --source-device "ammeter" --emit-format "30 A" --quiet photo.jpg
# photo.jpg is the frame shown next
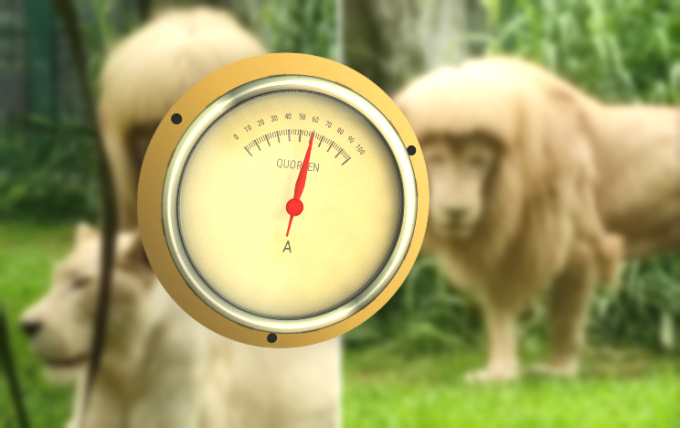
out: 60 A
